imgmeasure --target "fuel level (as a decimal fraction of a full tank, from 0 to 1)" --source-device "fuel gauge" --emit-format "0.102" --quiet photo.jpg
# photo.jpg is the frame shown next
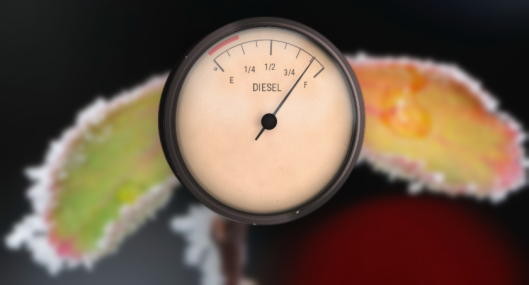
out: 0.875
